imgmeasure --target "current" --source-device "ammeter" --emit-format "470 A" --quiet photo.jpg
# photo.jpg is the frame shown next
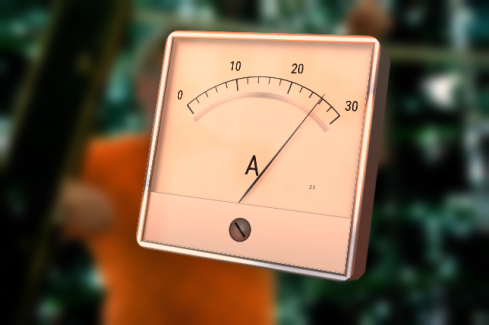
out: 26 A
